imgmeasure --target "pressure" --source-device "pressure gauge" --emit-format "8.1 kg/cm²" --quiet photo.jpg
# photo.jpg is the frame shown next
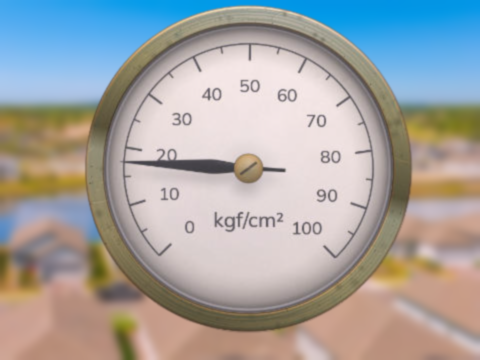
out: 17.5 kg/cm²
